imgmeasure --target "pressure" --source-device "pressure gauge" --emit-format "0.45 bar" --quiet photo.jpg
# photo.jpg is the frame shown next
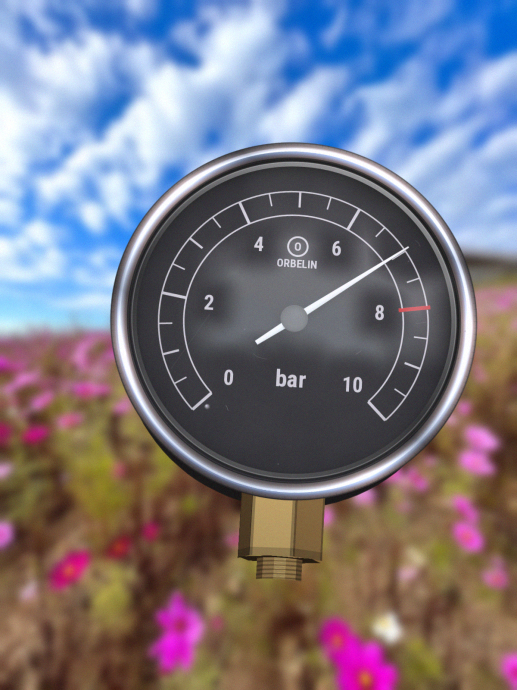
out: 7 bar
